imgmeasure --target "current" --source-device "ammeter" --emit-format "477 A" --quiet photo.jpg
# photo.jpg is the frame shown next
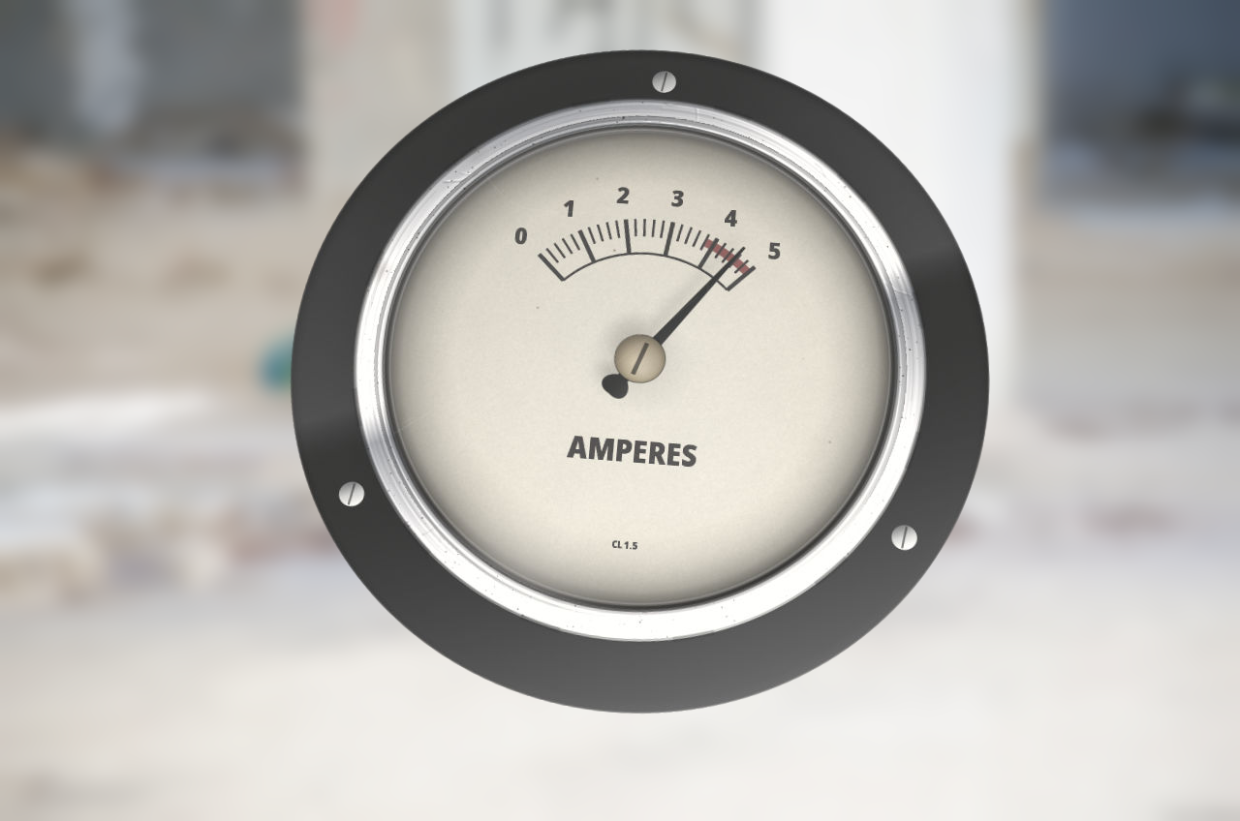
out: 4.6 A
